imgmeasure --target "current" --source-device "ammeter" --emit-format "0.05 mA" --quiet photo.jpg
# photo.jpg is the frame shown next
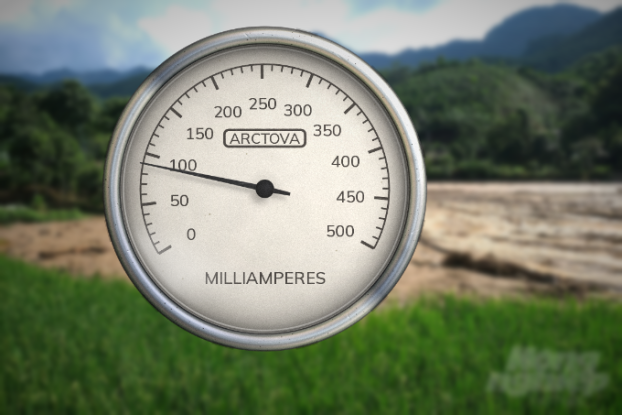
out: 90 mA
